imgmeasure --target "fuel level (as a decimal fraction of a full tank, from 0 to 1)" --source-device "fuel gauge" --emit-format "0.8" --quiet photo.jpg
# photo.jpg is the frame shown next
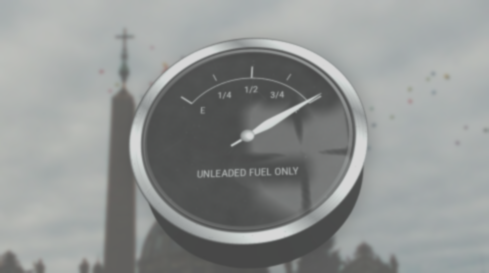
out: 1
